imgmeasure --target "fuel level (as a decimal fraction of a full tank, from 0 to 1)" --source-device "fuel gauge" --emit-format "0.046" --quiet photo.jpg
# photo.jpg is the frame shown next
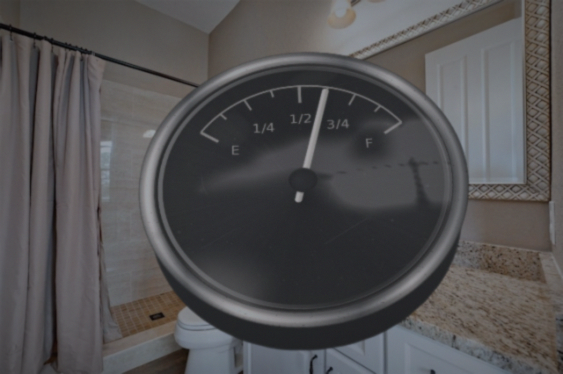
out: 0.625
